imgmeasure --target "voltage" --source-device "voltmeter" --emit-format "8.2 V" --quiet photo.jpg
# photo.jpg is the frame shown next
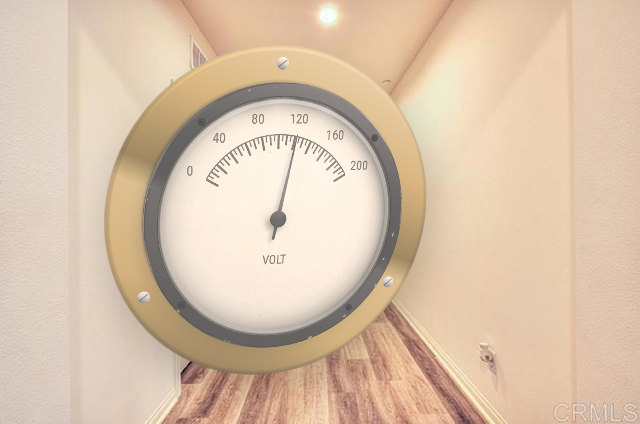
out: 120 V
